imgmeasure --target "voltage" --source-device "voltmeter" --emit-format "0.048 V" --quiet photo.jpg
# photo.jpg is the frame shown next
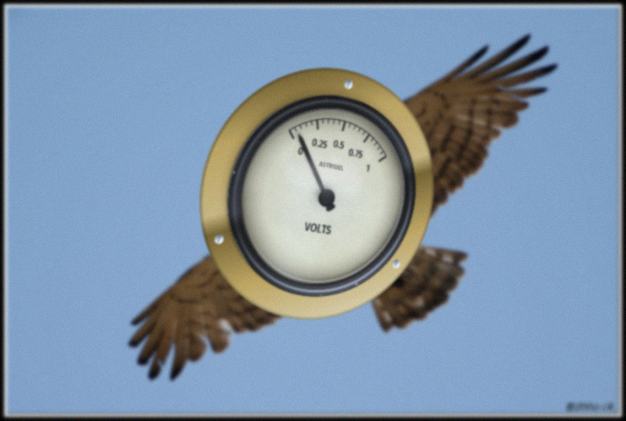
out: 0.05 V
